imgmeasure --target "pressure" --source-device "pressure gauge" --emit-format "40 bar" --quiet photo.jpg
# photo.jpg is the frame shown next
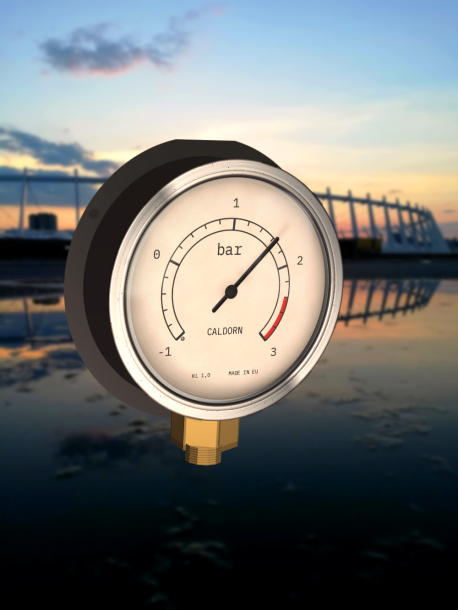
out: 1.6 bar
